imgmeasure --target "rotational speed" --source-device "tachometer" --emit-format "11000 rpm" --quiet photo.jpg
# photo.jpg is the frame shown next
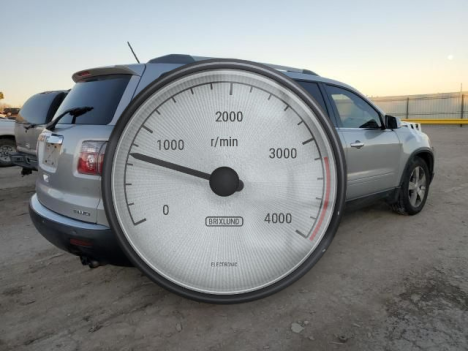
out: 700 rpm
